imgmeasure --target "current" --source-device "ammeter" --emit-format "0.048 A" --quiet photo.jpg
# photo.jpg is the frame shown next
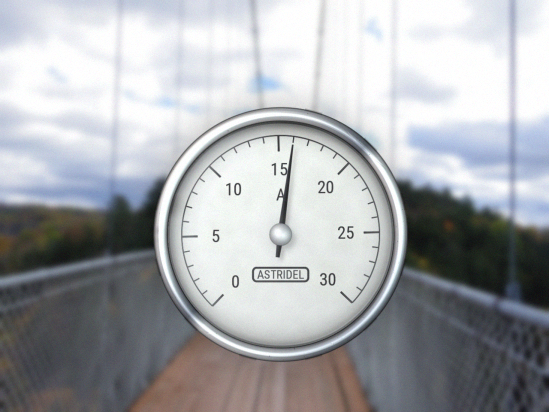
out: 16 A
